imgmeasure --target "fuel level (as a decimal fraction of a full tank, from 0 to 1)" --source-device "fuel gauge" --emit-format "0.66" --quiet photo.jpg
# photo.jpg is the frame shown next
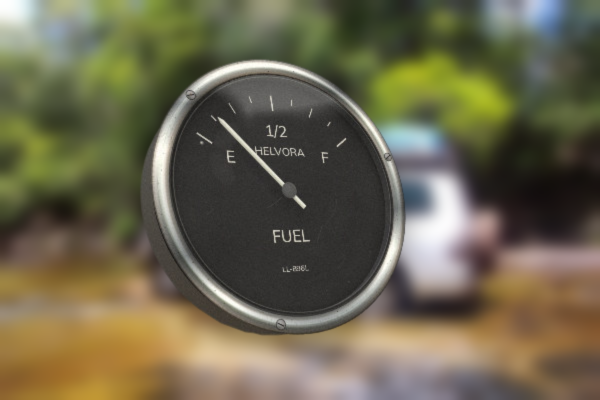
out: 0.125
